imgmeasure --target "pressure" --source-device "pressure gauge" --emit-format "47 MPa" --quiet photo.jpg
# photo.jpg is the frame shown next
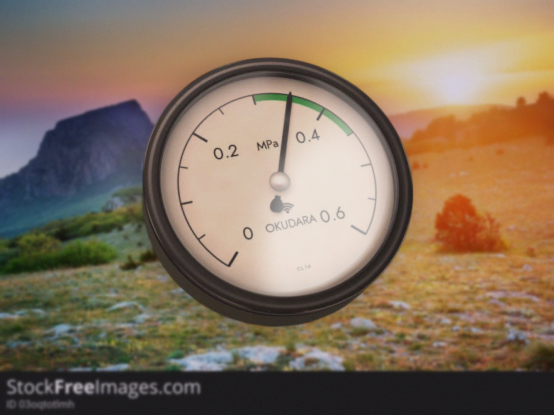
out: 0.35 MPa
